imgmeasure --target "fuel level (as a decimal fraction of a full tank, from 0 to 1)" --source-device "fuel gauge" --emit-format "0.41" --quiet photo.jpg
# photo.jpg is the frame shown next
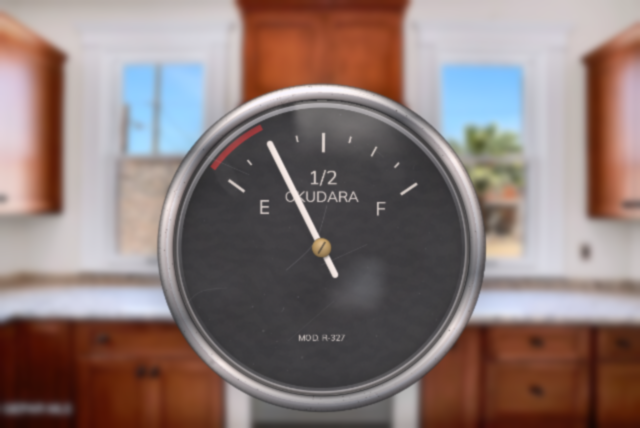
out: 0.25
